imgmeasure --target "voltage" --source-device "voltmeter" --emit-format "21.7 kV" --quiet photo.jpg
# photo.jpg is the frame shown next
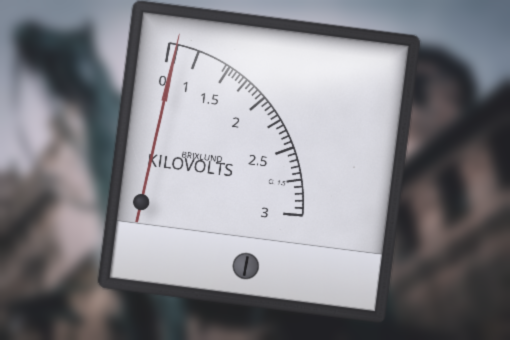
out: 0.5 kV
